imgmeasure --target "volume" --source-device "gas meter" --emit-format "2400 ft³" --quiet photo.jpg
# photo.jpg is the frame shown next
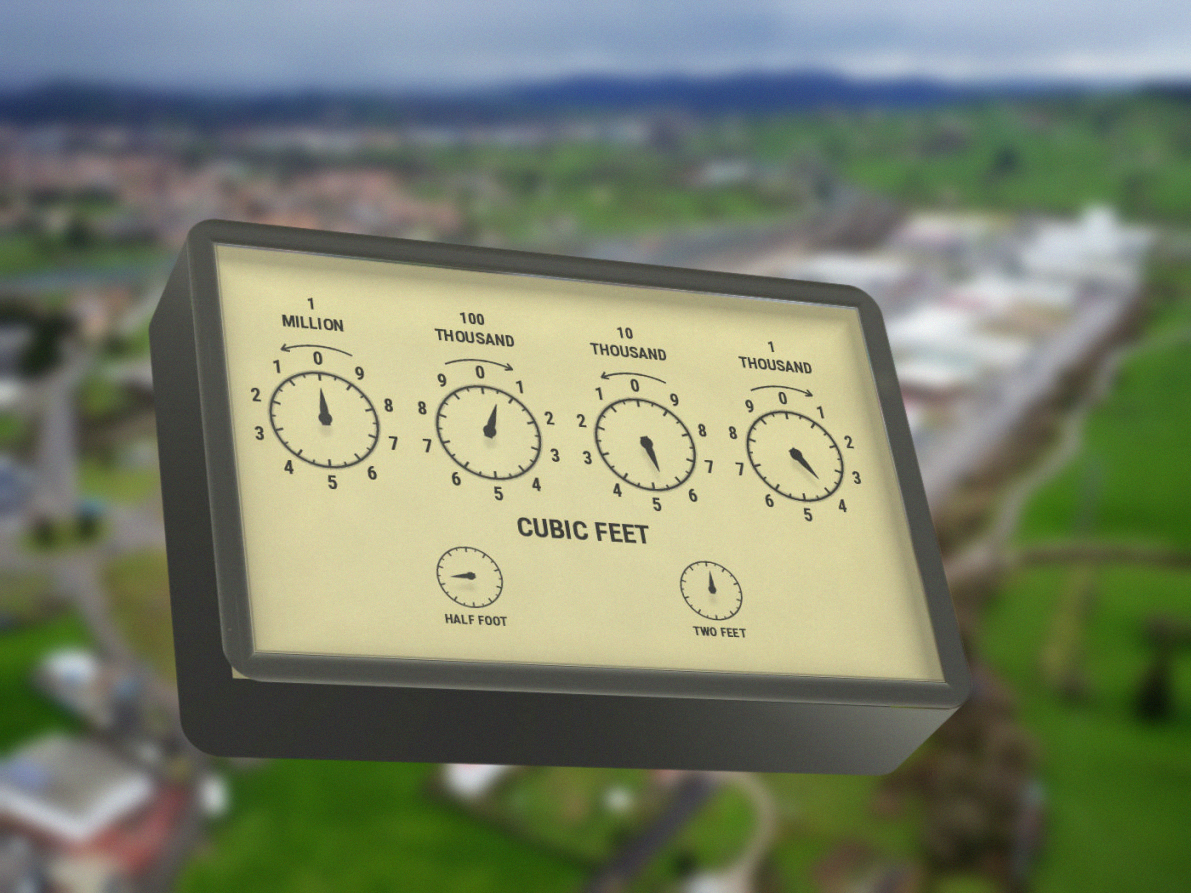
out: 5400 ft³
